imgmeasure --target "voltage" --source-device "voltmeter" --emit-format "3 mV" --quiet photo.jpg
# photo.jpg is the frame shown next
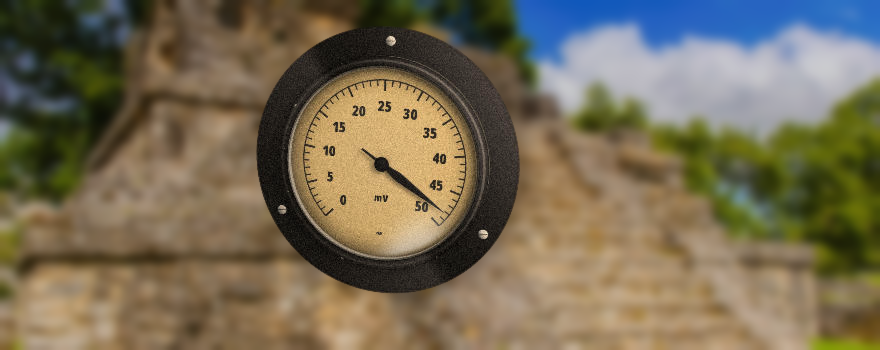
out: 48 mV
